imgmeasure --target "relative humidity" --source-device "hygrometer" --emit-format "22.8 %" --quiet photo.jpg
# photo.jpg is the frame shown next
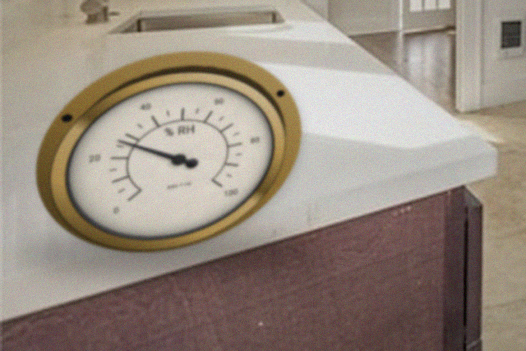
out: 27.5 %
